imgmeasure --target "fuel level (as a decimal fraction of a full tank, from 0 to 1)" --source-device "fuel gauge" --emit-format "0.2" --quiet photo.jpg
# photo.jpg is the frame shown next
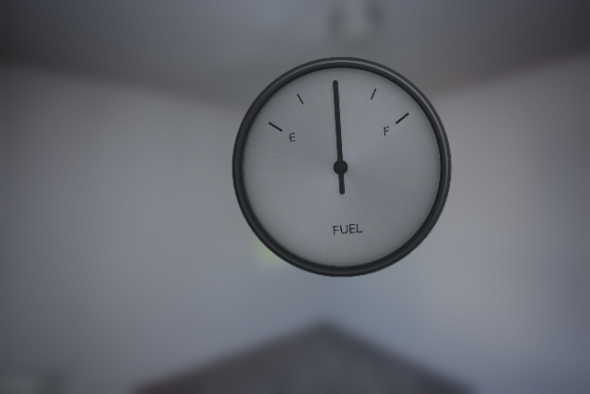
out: 0.5
